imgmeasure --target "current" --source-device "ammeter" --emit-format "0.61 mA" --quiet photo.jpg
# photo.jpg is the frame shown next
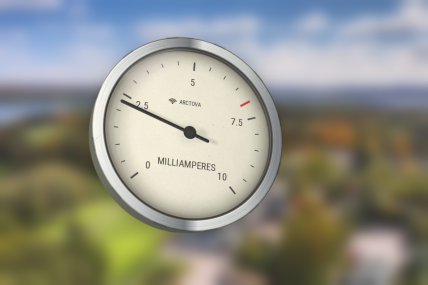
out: 2.25 mA
